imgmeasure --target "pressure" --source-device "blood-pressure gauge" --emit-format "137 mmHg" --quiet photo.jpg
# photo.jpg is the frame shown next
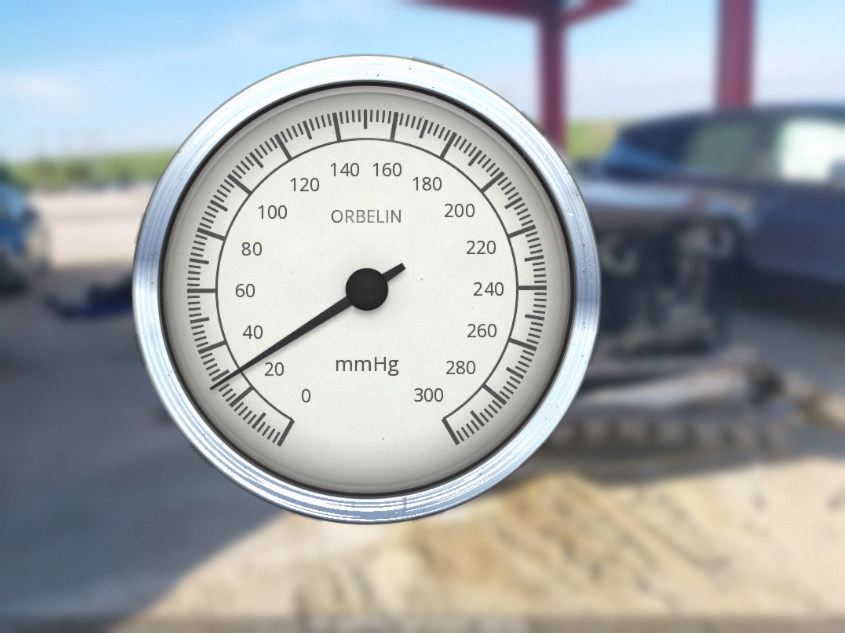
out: 28 mmHg
